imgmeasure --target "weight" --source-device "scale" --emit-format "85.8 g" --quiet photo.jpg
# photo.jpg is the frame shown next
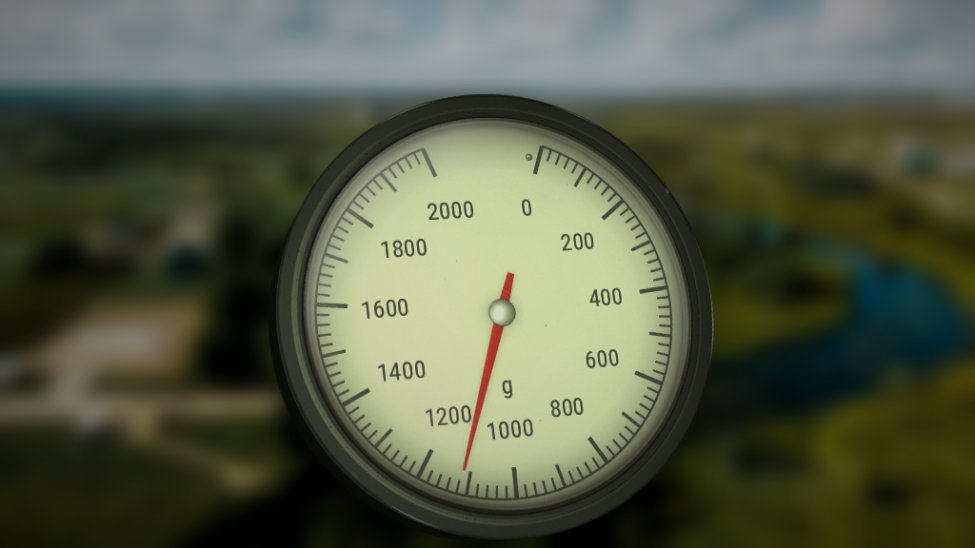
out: 1120 g
